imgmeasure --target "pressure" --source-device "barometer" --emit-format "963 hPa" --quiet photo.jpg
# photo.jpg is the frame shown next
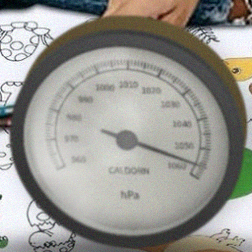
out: 1055 hPa
